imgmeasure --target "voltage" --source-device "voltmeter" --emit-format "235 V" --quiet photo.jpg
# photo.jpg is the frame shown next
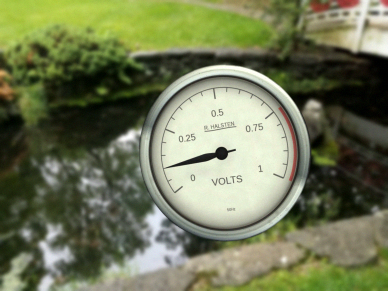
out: 0.1 V
